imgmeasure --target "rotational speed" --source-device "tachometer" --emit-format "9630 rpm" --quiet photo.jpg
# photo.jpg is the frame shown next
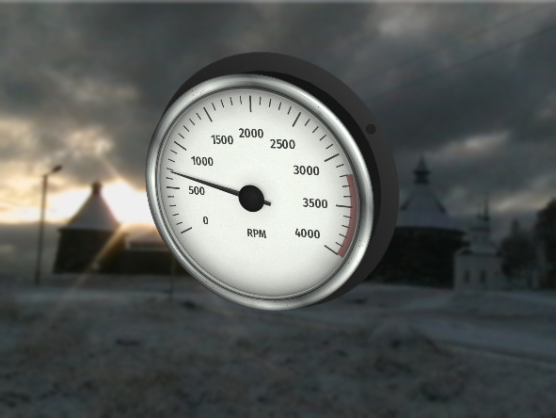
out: 700 rpm
